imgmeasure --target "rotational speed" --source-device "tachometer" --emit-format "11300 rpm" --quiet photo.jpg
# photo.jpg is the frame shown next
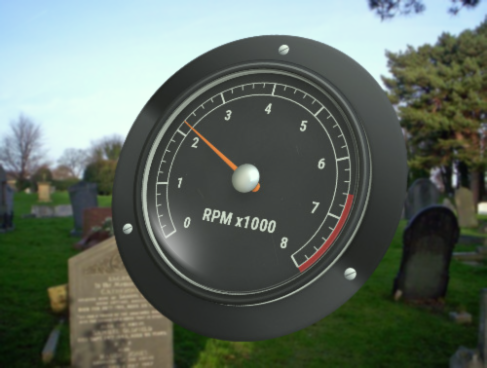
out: 2200 rpm
